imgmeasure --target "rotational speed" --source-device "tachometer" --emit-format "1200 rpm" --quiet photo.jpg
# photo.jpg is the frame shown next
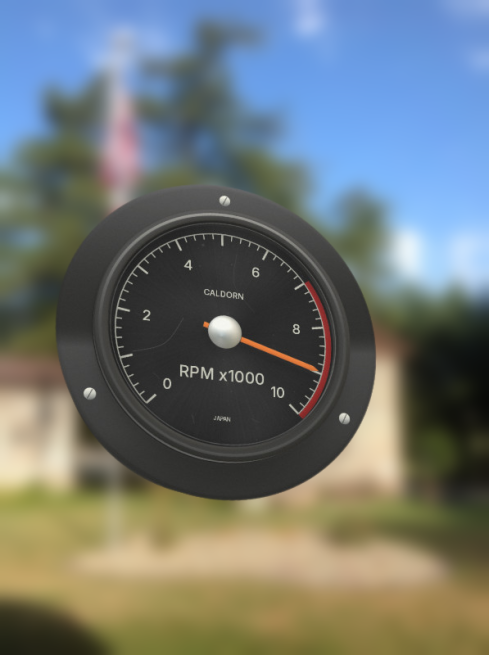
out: 9000 rpm
